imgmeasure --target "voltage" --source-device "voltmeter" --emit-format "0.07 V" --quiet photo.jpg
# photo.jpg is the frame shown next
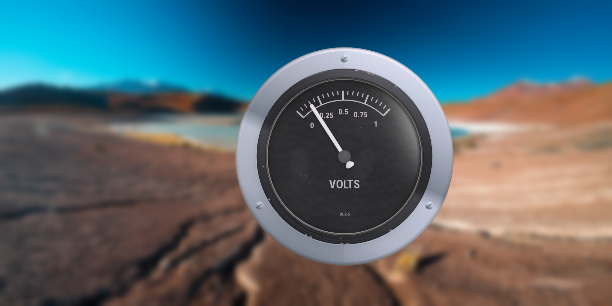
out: 0.15 V
